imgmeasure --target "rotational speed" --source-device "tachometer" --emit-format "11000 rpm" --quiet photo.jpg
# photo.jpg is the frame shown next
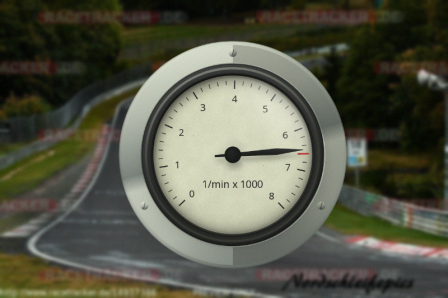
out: 6500 rpm
